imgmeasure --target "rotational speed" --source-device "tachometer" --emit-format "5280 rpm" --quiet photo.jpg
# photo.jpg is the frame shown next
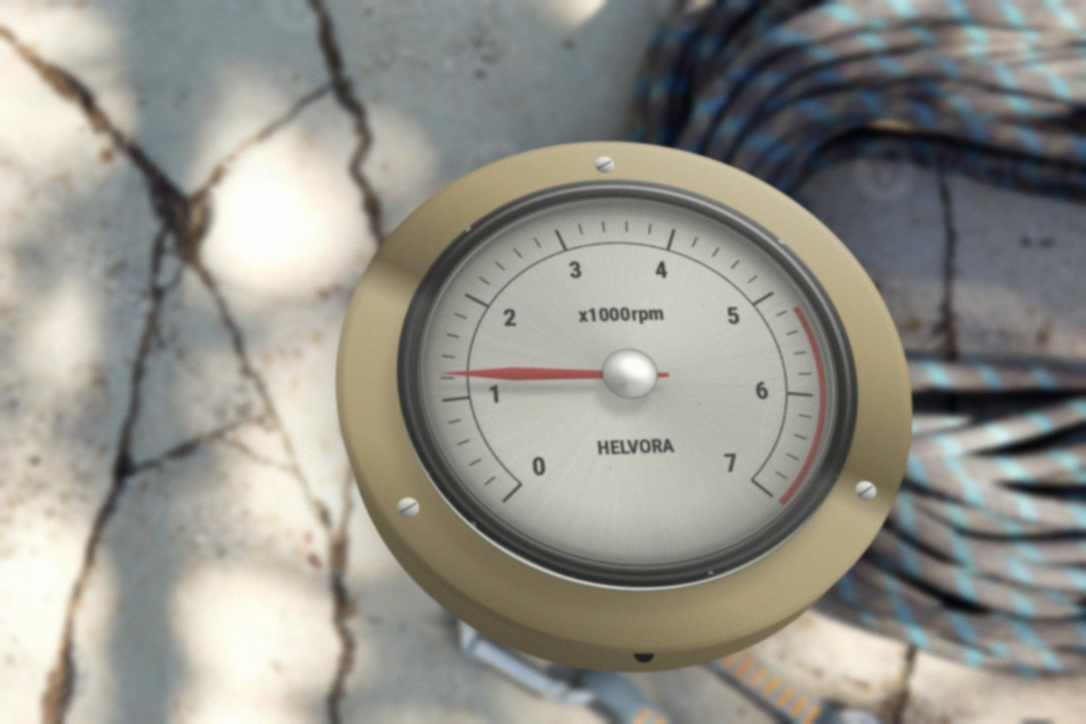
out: 1200 rpm
